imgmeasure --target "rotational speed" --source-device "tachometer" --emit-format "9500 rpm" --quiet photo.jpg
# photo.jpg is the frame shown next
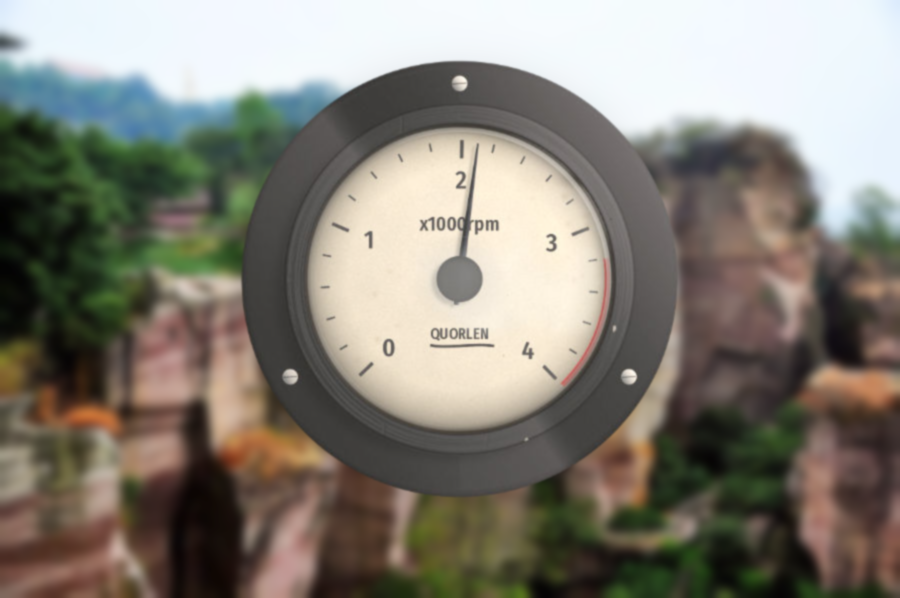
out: 2100 rpm
